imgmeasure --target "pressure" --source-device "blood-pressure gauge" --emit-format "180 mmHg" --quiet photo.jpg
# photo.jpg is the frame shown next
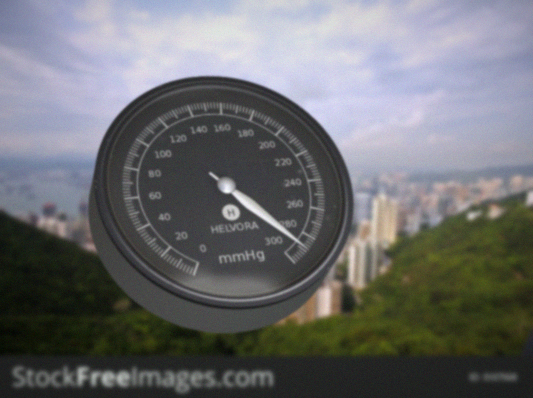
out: 290 mmHg
